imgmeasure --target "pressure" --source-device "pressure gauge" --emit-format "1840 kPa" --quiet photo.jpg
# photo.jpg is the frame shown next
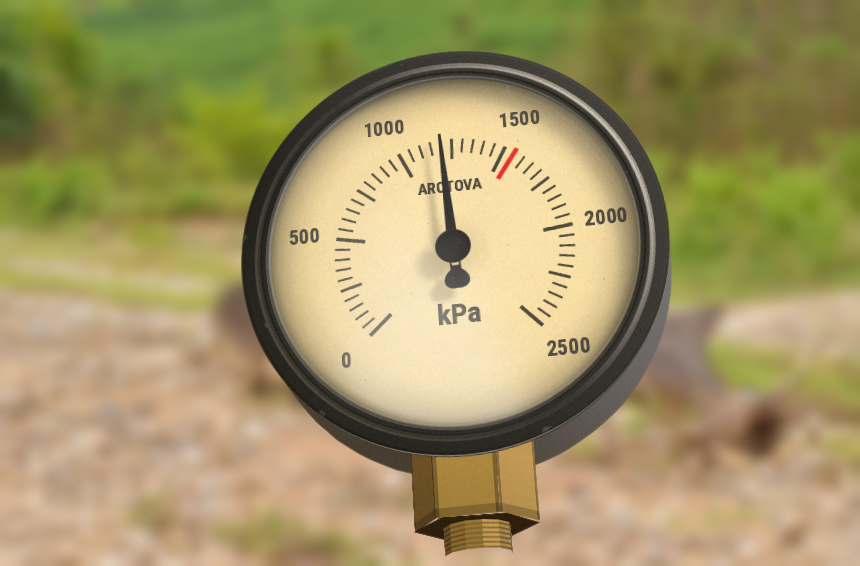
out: 1200 kPa
